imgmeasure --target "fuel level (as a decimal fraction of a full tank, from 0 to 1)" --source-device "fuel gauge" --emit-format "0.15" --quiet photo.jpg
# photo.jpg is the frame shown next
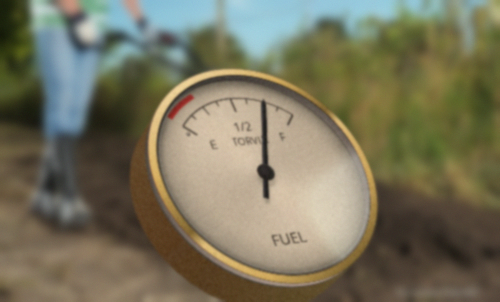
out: 0.75
